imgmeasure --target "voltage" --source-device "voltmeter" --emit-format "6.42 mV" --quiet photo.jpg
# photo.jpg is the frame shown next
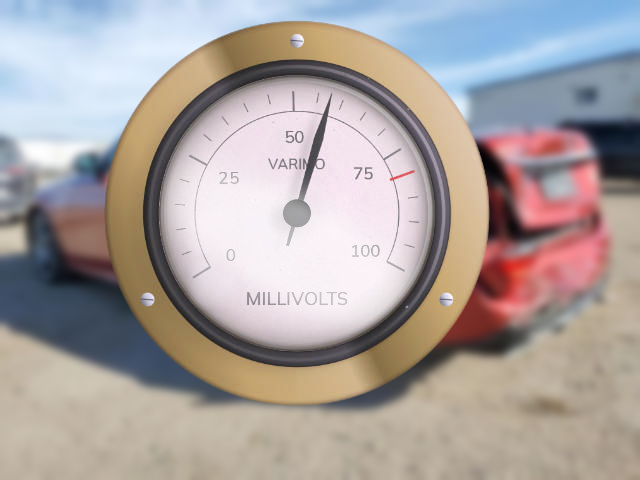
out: 57.5 mV
